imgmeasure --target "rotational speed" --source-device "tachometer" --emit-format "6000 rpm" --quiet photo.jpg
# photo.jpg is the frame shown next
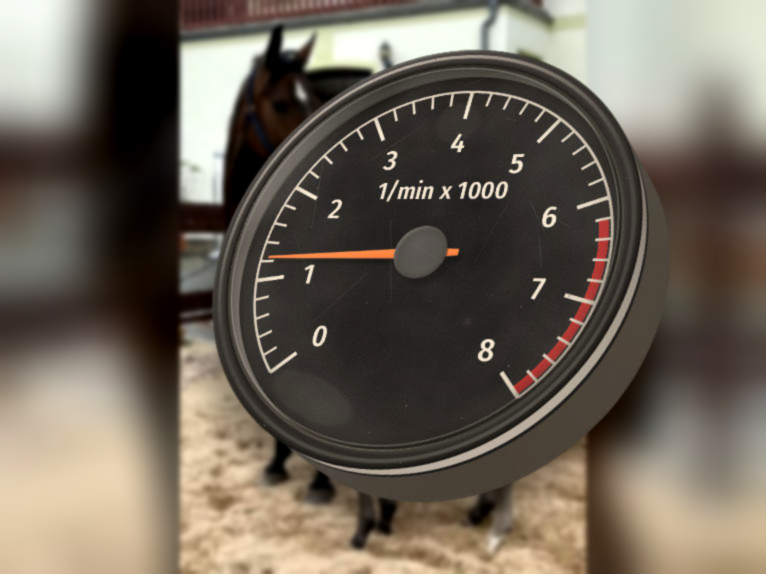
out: 1200 rpm
